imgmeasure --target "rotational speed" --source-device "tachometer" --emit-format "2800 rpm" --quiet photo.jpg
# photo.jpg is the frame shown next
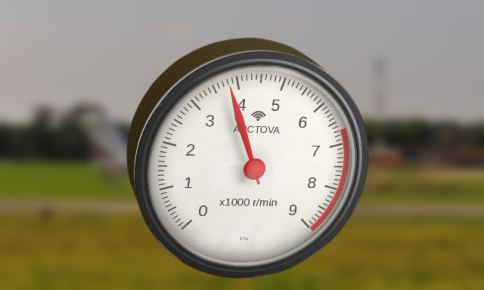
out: 3800 rpm
